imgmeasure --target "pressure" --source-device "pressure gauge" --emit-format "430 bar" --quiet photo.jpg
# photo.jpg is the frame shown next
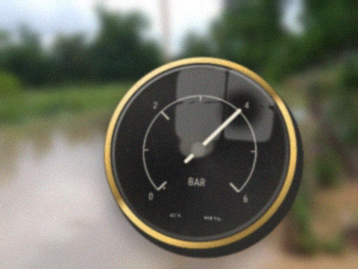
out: 4 bar
